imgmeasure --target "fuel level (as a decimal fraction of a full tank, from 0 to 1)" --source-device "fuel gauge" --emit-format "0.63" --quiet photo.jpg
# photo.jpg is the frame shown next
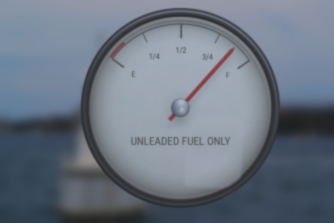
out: 0.875
